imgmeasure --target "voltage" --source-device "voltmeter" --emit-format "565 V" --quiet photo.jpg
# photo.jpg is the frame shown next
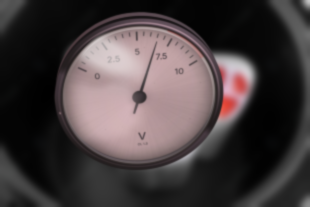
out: 6.5 V
